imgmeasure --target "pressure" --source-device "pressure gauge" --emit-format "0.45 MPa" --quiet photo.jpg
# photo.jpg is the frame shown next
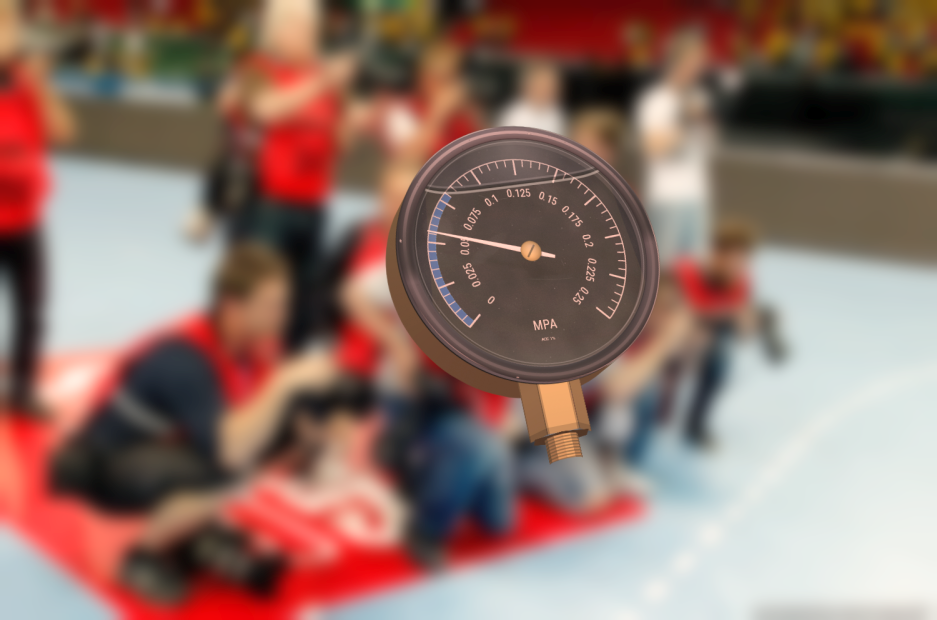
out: 0.055 MPa
